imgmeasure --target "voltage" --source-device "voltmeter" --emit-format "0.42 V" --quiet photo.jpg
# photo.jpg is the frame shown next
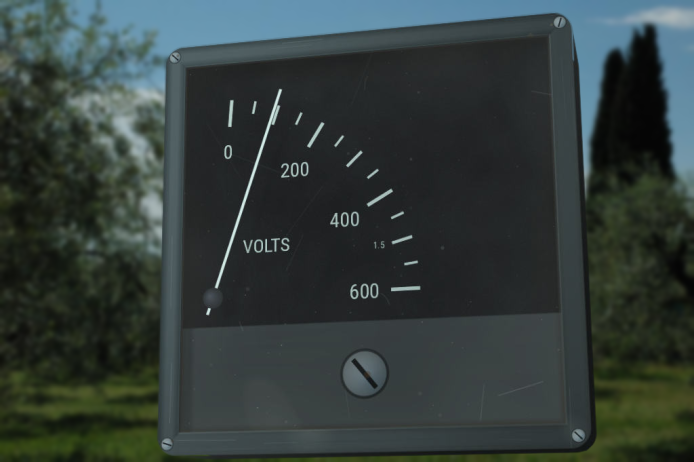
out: 100 V
